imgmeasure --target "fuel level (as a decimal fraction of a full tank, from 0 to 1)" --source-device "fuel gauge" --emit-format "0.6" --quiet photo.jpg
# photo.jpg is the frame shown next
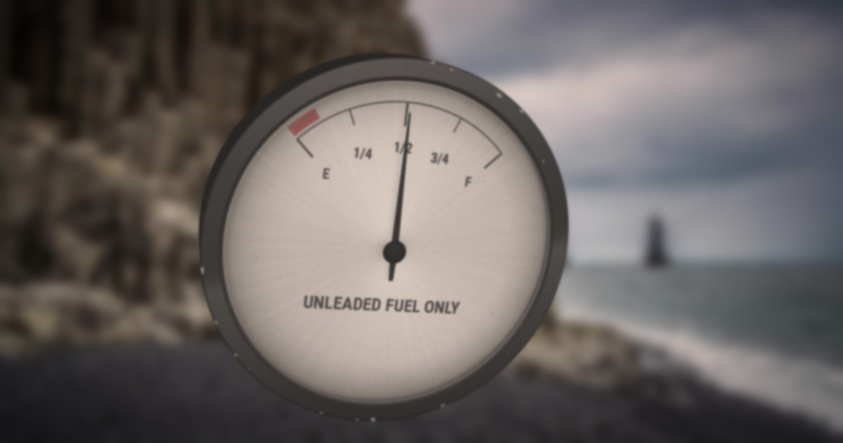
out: 0.5
